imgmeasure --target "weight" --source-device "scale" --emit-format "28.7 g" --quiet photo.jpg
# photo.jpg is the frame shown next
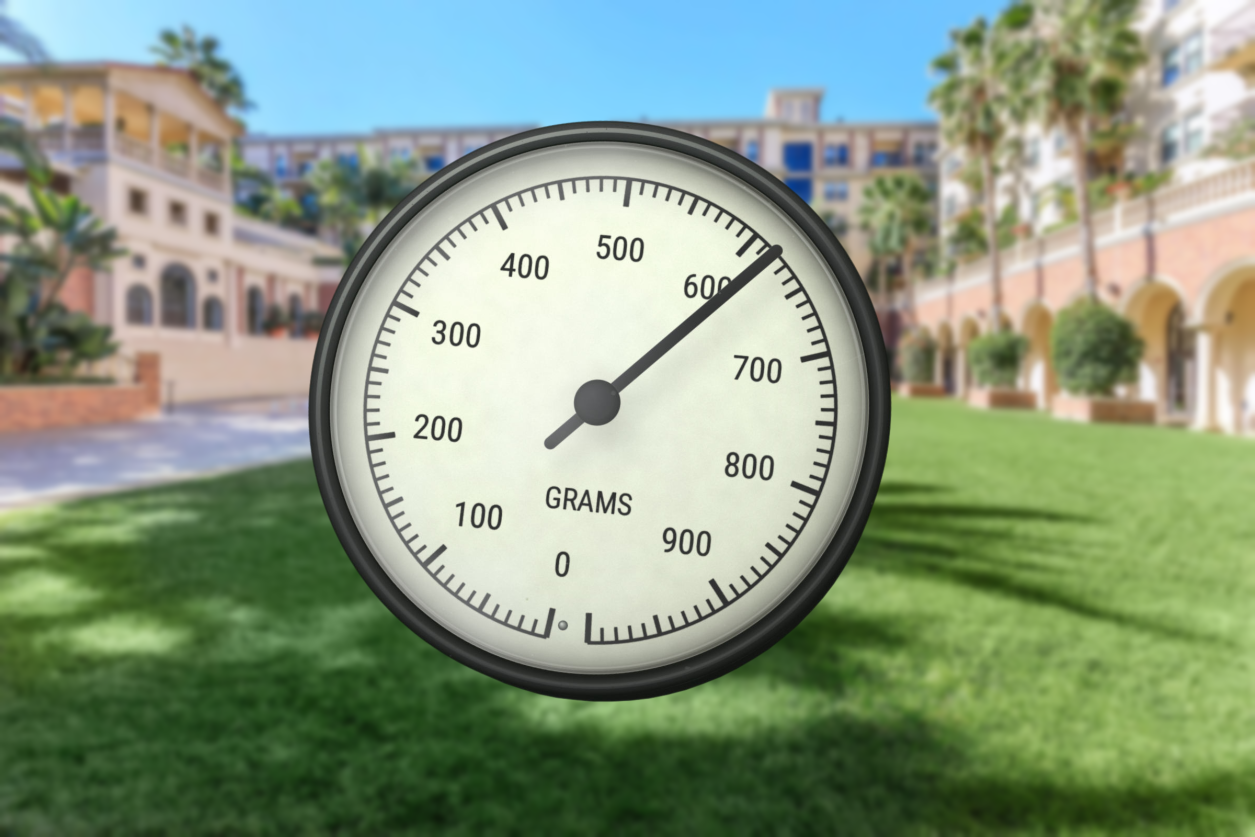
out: 620 g
